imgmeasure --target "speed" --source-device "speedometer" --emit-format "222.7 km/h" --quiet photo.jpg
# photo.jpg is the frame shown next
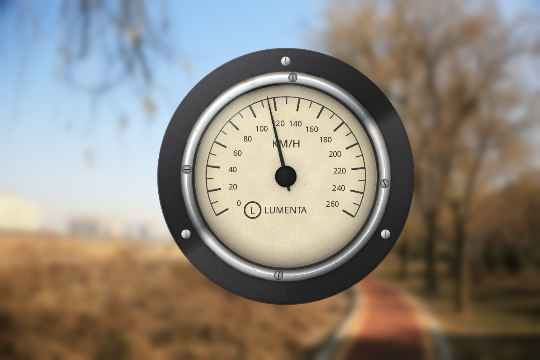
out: 115 km/h
